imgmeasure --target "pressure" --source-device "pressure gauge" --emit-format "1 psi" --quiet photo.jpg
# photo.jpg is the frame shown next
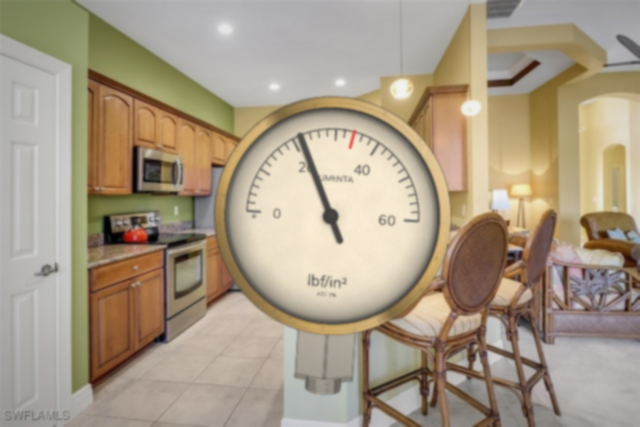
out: 22 psi
